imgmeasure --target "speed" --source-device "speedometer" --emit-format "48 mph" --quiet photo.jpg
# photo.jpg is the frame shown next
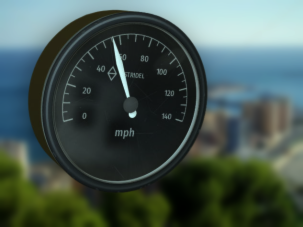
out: 55 mph
